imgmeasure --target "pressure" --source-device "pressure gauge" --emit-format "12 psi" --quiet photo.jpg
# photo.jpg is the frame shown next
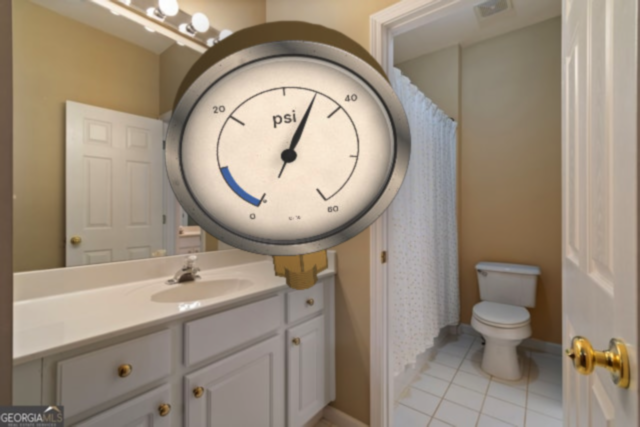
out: 35 psi
